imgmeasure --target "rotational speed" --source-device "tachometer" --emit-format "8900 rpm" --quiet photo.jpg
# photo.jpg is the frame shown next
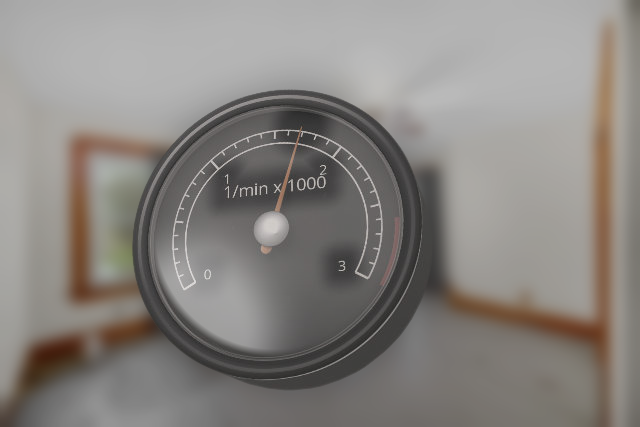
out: 1700 rpm
